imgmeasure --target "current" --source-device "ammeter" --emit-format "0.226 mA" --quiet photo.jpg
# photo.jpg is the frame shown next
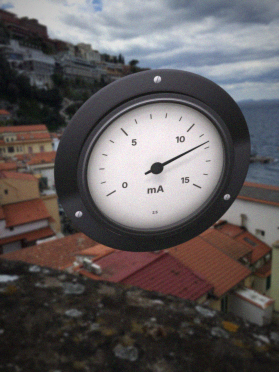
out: 11.5 mA
